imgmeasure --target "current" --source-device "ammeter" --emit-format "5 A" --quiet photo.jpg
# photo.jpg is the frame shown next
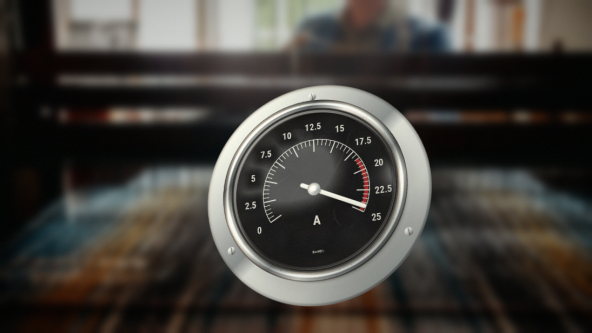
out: 24.5 A
